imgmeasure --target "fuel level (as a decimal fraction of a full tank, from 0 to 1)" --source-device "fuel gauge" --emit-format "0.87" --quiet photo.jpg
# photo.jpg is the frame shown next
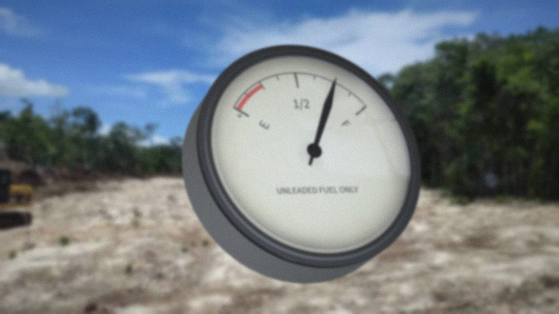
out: 0.75
